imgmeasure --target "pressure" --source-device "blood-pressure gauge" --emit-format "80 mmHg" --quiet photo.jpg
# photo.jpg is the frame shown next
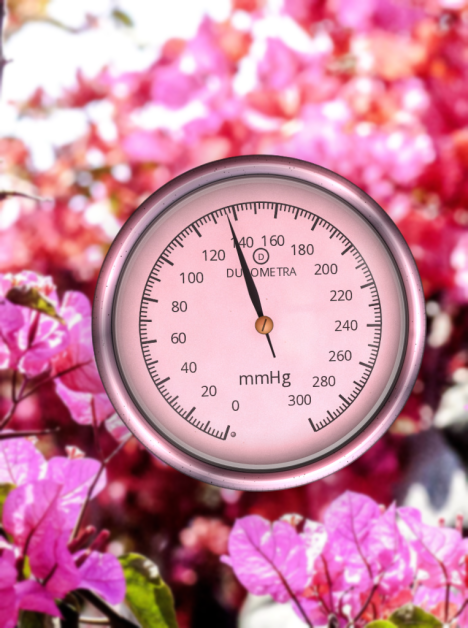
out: 136 mmHg
